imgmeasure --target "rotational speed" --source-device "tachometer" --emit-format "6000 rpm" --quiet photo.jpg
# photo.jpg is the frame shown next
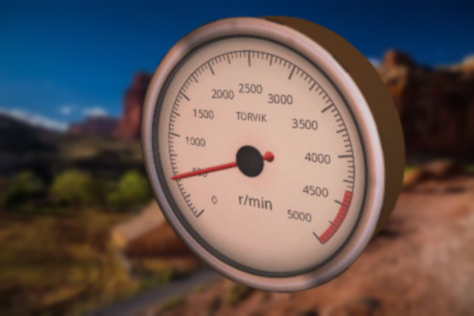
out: 500 rpm
